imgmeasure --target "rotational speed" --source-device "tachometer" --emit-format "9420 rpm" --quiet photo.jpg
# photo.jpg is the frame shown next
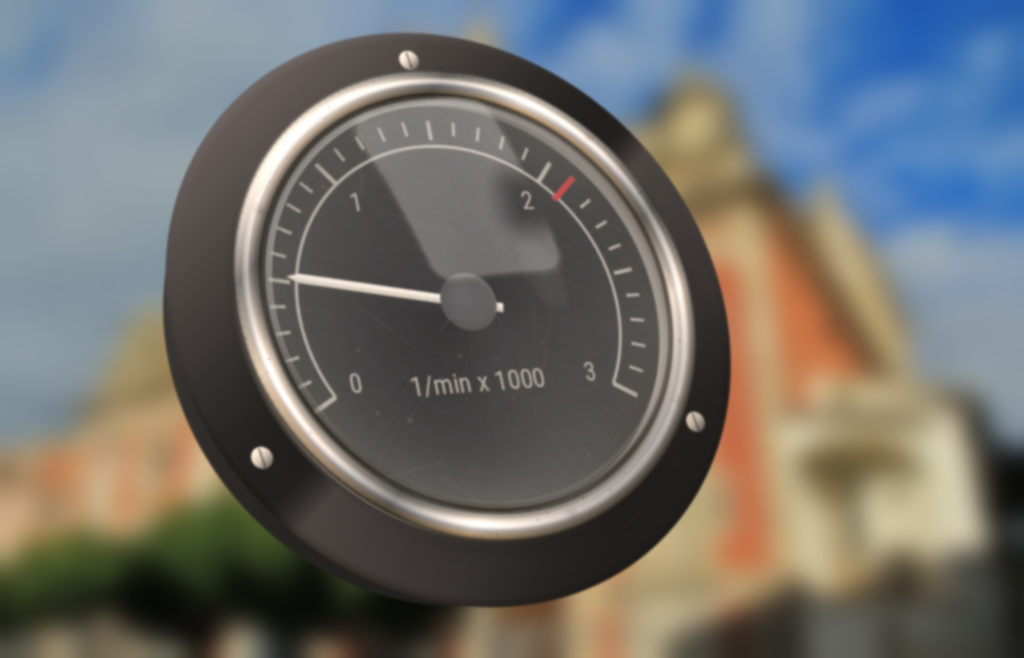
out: 500 rpm
